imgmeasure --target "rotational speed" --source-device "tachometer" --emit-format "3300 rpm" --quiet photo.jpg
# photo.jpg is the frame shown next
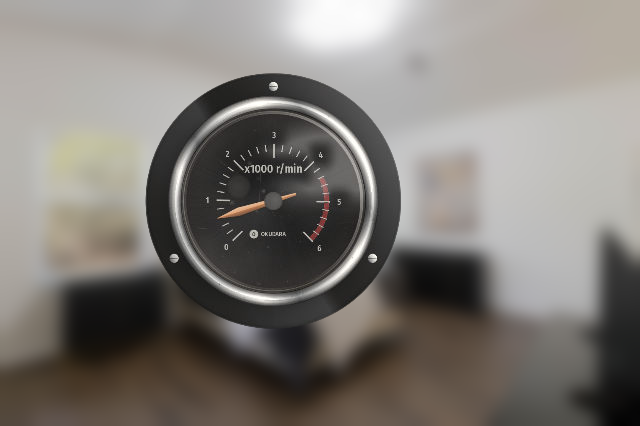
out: 600 rpm
